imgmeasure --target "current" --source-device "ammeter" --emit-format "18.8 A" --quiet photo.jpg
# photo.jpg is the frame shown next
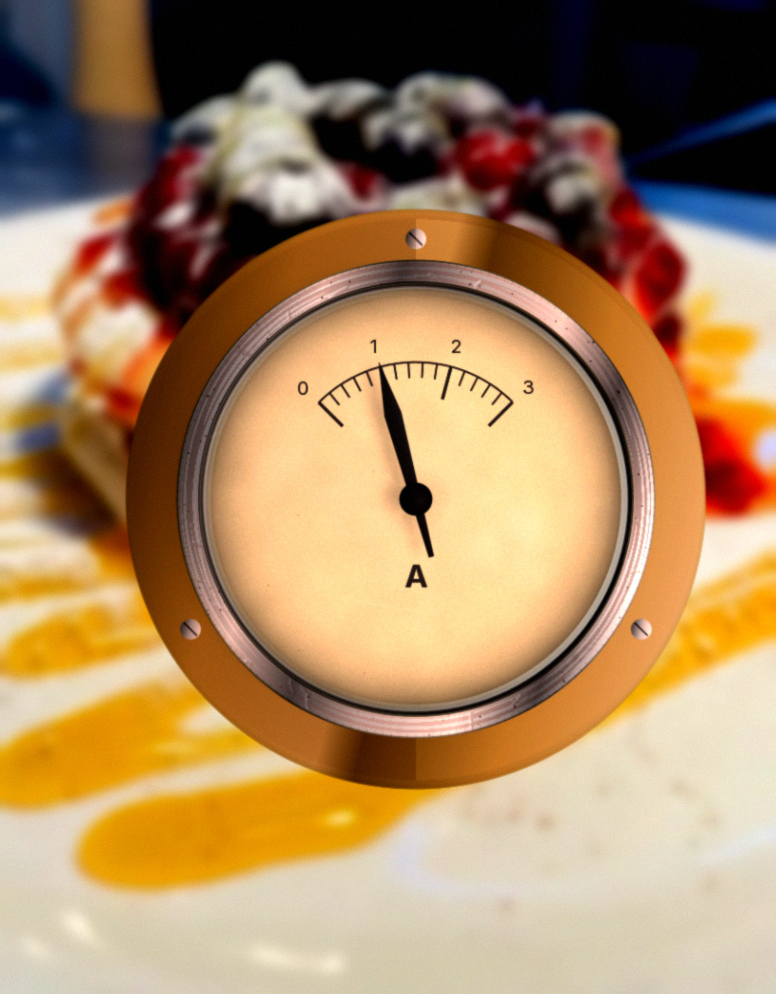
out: 1 A
